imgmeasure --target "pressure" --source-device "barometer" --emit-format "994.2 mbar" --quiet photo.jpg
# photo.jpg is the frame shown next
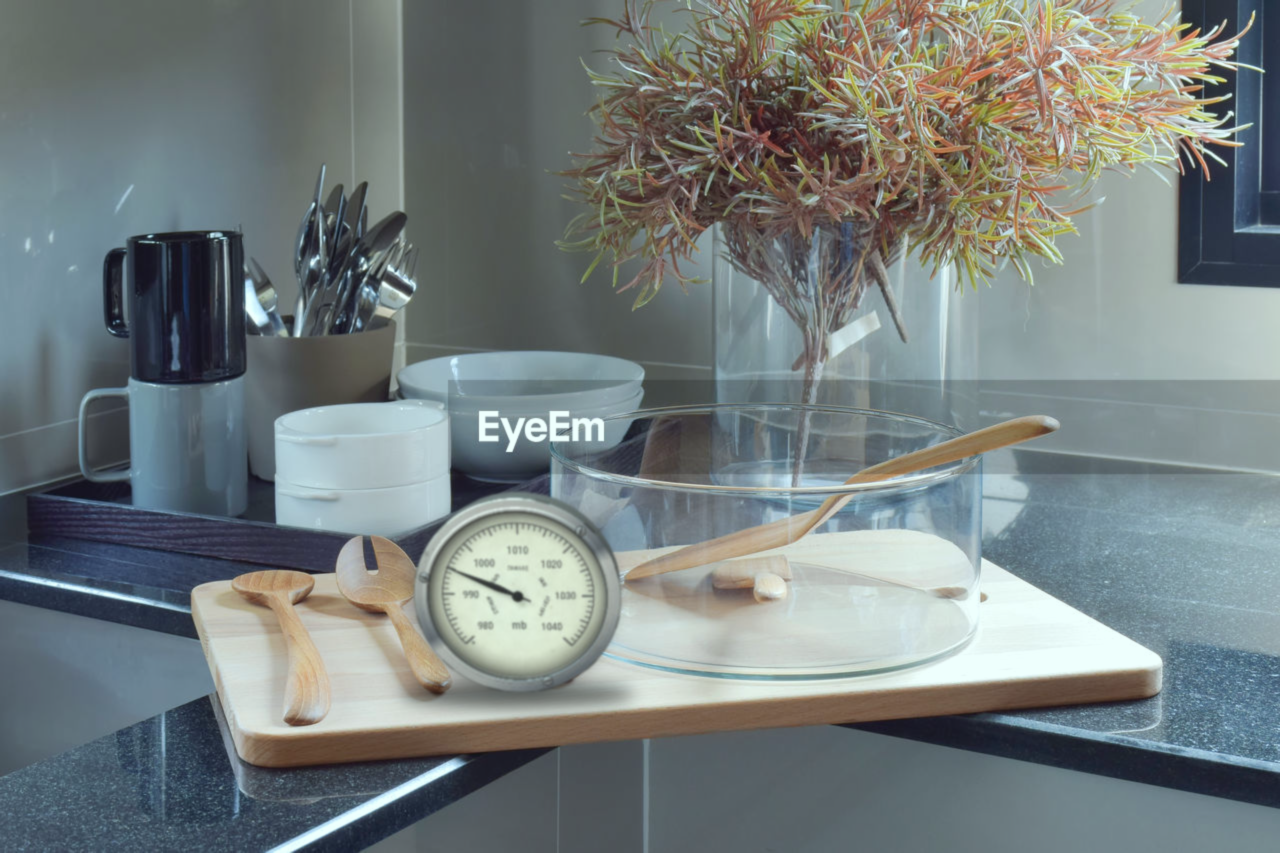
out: 995 mbar
